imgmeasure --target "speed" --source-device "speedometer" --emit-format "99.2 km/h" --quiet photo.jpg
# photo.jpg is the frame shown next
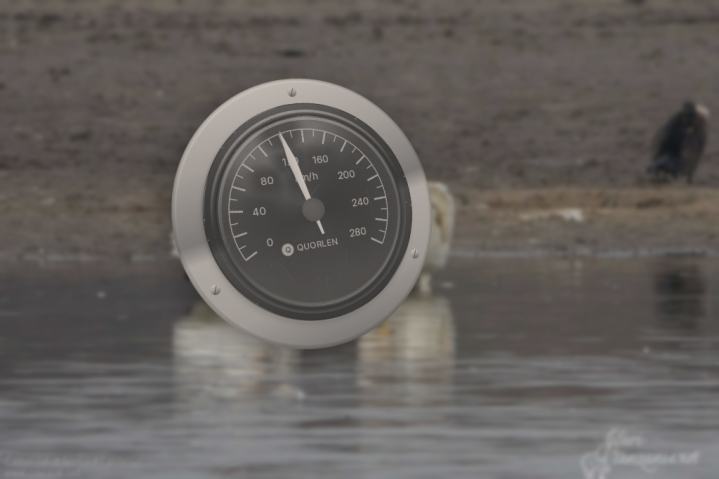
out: 120 km/h
